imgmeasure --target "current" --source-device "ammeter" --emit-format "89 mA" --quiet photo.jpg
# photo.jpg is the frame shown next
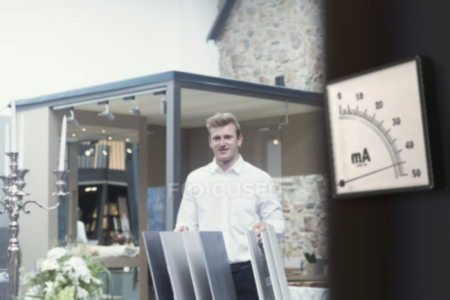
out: 45 mA
